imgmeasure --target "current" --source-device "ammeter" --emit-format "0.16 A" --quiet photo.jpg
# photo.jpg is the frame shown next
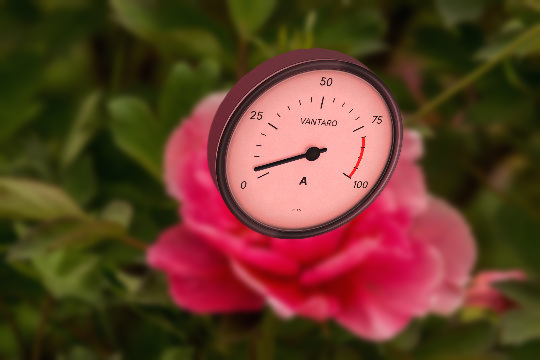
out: 5 A
